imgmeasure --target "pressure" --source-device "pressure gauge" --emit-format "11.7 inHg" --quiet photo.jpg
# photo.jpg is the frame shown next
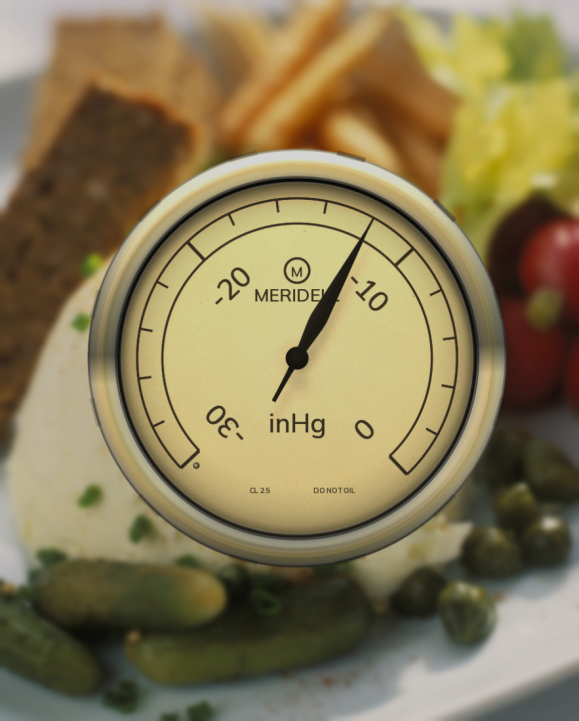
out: -12 inHg
